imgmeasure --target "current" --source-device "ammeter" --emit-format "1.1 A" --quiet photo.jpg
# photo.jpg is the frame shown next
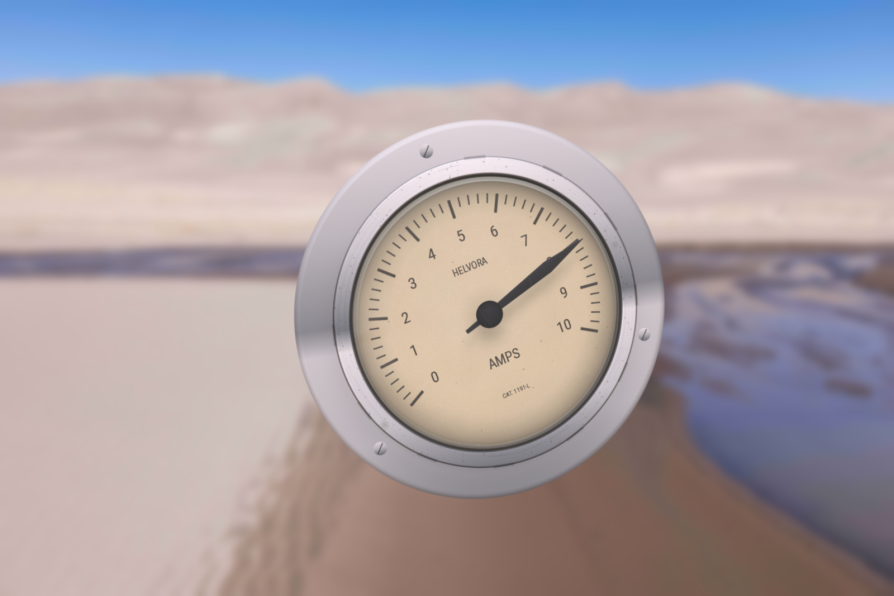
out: 8 A
